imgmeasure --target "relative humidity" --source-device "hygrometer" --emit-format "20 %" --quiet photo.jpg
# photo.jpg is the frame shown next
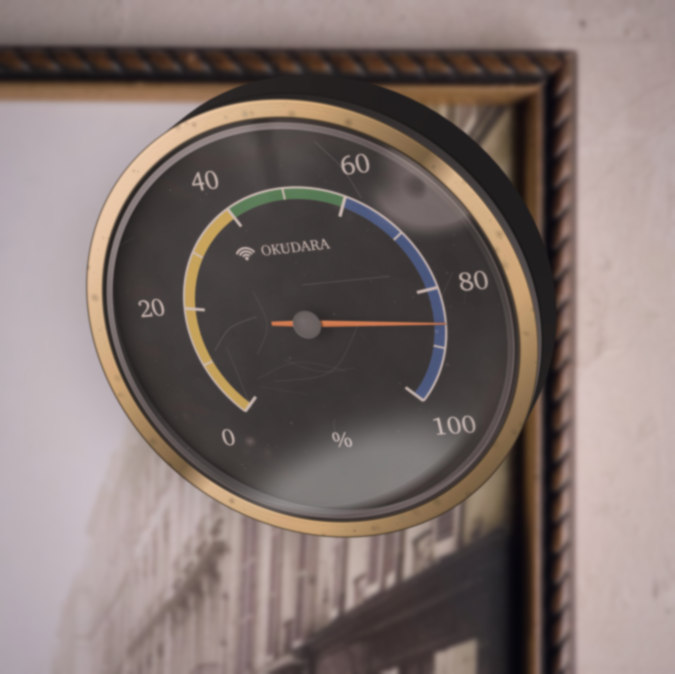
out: 85 %
